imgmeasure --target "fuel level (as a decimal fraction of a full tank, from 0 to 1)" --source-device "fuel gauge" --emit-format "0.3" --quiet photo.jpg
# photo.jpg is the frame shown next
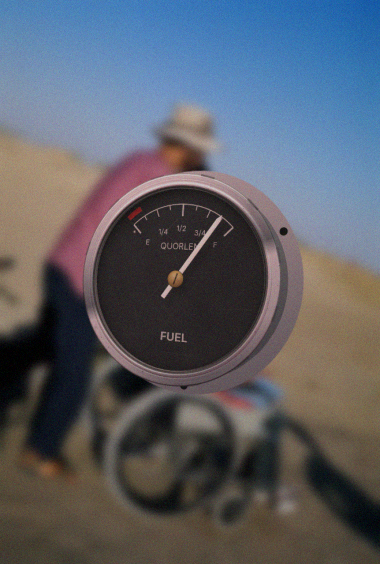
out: 0.875
